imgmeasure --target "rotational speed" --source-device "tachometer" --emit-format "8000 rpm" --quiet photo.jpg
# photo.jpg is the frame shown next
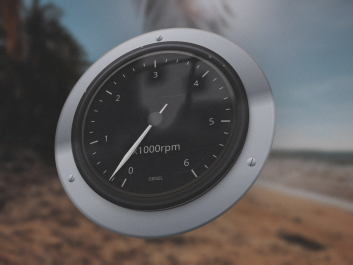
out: 200 rpm
